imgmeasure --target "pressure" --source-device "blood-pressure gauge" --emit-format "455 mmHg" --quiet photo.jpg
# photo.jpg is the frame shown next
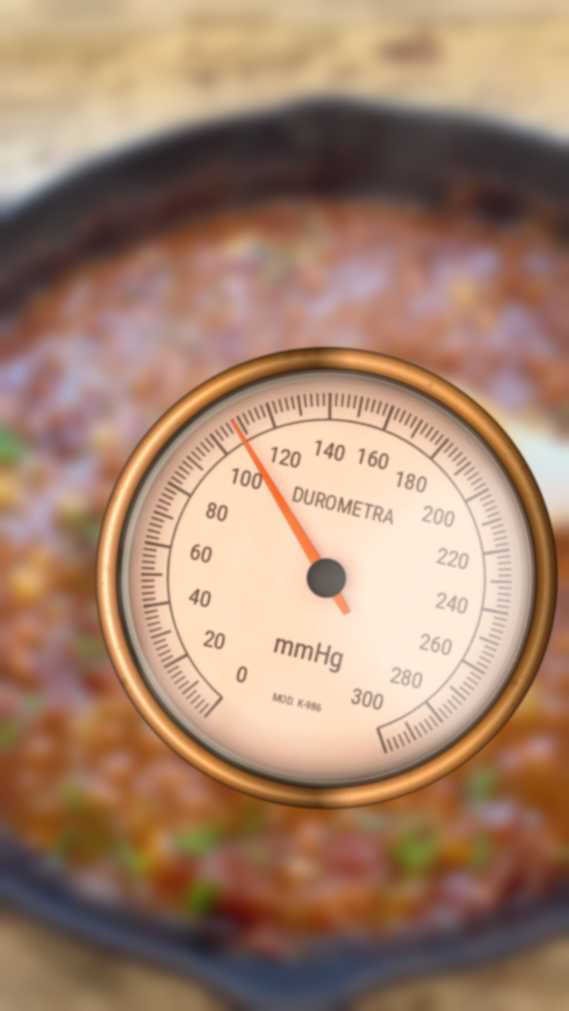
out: 108 mmHg
